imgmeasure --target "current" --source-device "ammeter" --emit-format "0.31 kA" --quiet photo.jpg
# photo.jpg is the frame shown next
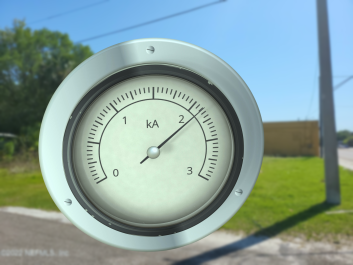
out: 2.1 kA
